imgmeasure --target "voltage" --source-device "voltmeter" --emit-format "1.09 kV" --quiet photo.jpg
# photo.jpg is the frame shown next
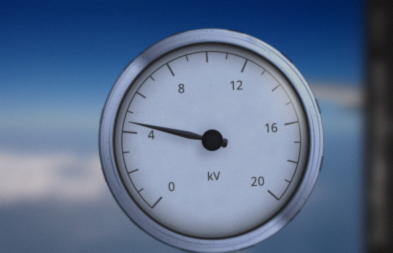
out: 4.5 kV
